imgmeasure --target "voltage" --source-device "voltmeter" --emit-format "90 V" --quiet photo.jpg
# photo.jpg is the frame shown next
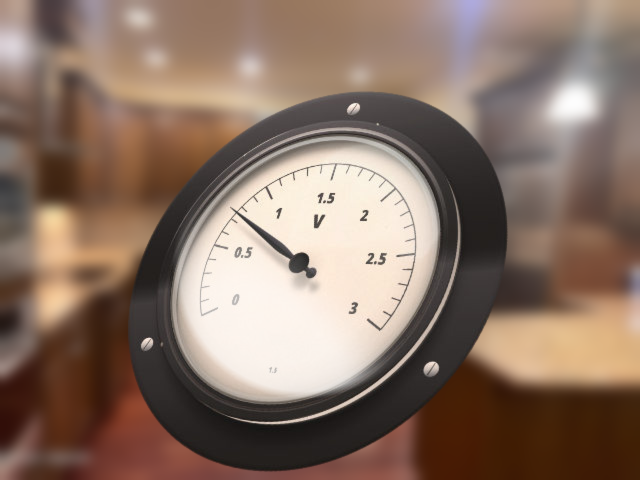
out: 0.75 V
